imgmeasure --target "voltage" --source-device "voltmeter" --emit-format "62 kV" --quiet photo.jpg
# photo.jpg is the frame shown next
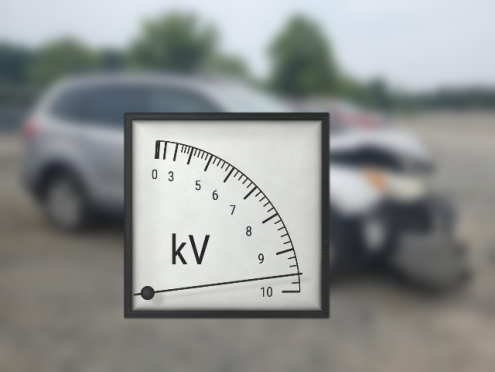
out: 9.6 kV
